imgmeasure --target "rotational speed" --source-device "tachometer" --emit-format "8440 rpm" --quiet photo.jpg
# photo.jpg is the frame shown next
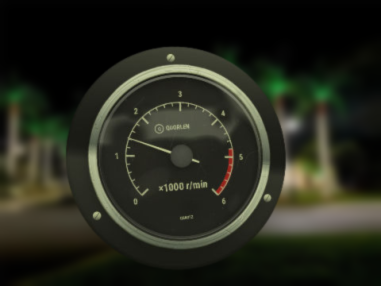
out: 1400 rpm
